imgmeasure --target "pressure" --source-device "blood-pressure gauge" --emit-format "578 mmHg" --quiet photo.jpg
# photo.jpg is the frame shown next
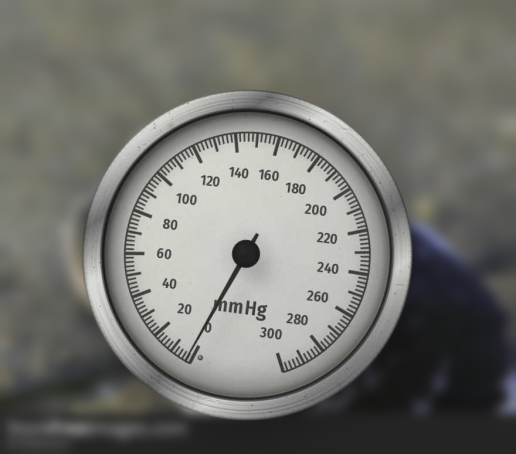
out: 2 mmHg
